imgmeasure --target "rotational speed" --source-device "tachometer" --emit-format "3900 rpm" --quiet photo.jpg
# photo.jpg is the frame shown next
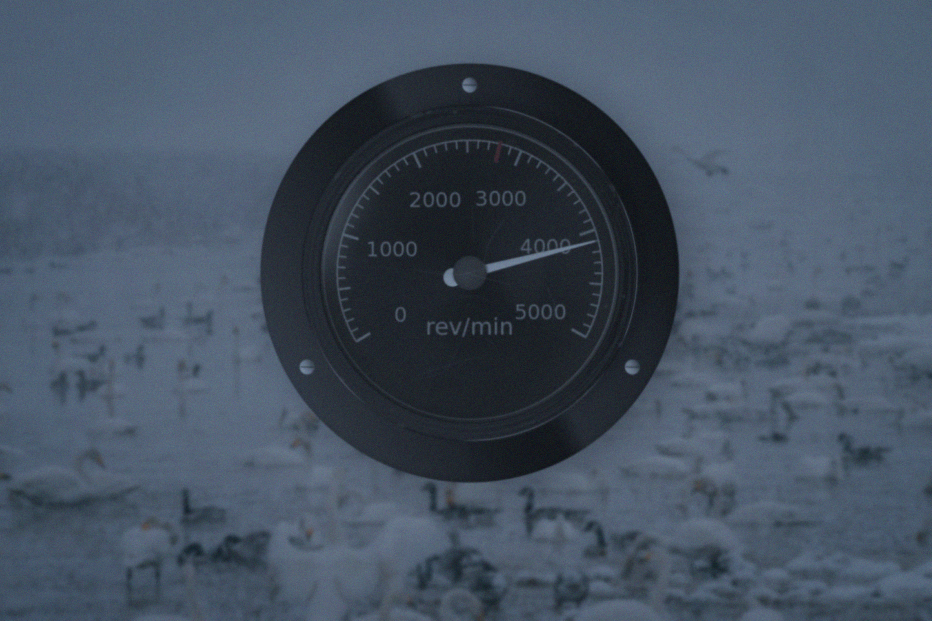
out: 4100 rpm
